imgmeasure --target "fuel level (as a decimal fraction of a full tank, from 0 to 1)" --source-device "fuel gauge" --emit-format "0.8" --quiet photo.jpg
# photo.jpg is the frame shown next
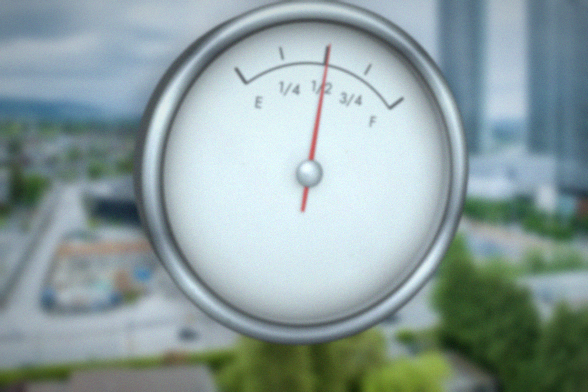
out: 0.5
